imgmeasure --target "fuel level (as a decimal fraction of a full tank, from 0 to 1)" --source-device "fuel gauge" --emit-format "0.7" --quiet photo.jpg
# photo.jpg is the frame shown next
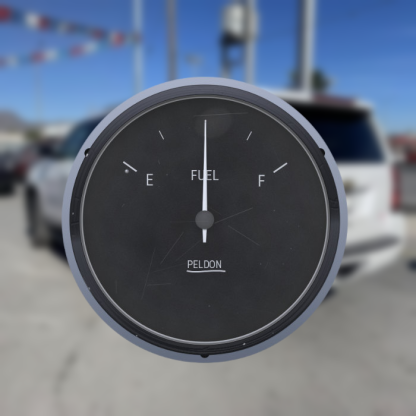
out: 0.5
